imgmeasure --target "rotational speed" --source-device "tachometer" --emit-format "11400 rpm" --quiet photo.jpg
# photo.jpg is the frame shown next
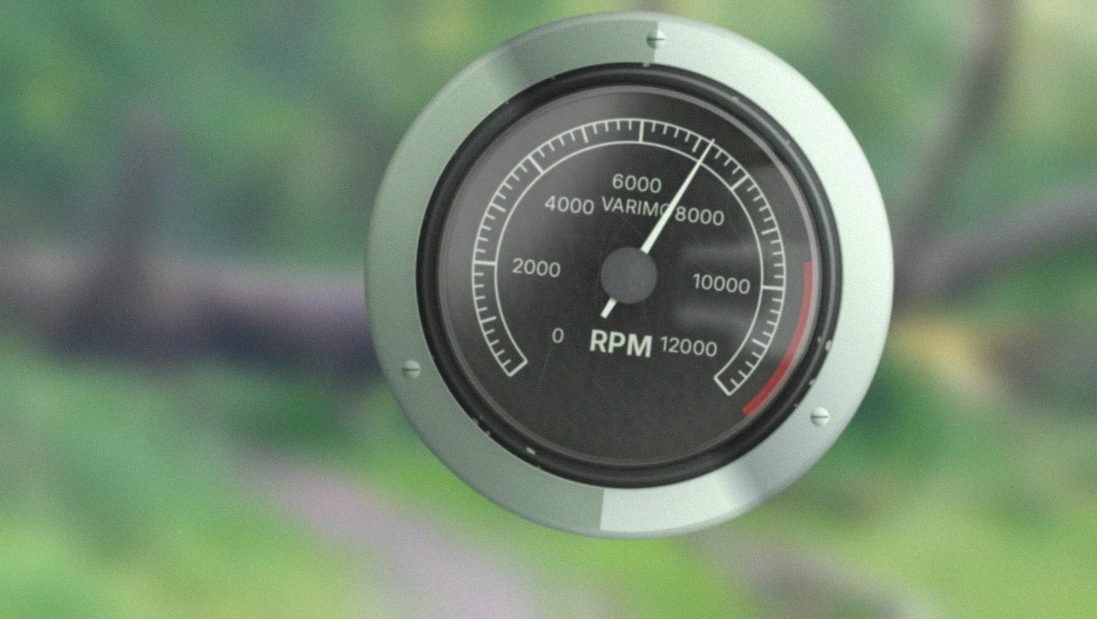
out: 7200 rpm
